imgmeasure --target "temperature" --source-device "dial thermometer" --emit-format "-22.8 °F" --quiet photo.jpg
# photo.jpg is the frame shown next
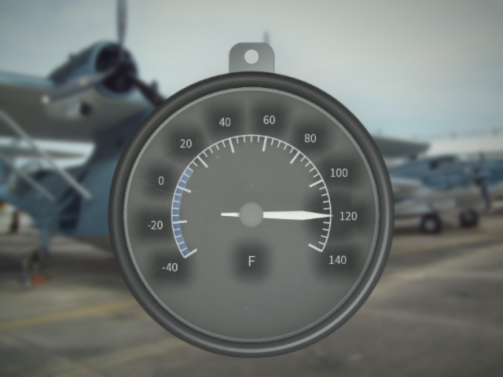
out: 120 °F
